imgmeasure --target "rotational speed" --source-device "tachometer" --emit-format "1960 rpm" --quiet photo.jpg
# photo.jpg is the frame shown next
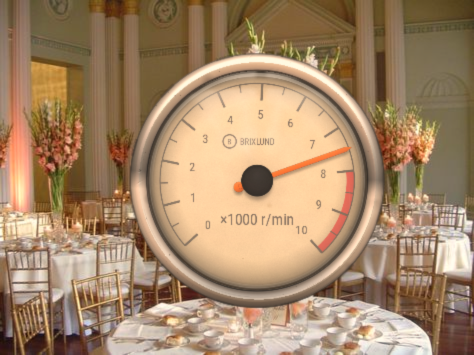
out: 7500 rpm
